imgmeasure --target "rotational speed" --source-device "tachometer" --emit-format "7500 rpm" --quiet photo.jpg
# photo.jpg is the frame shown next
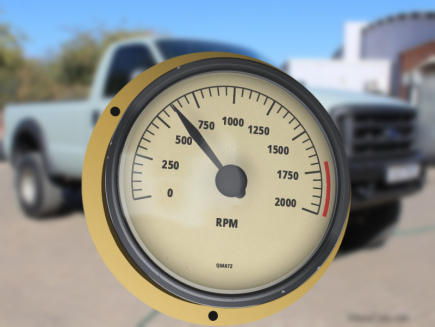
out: 600 rpm
